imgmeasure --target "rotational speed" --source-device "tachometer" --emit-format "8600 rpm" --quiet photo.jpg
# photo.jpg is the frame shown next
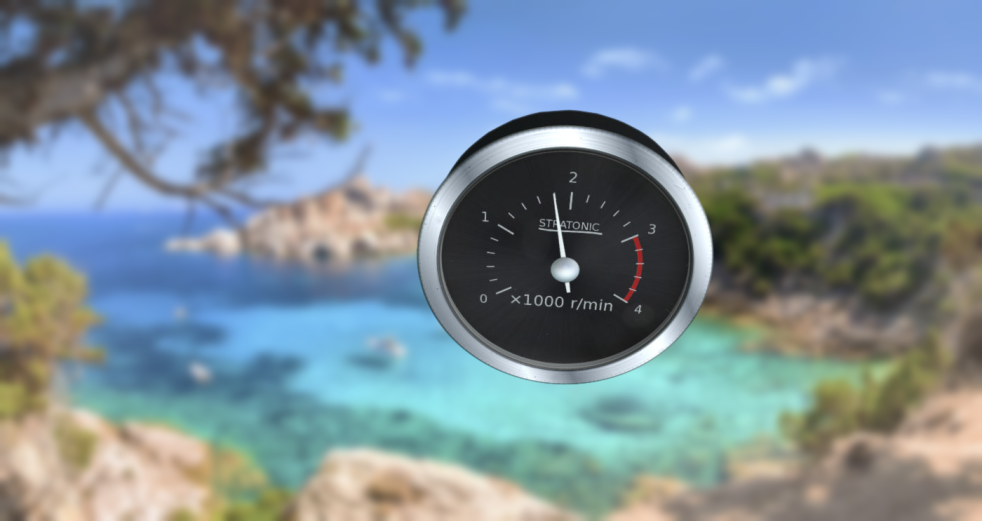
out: 1800 rpm
